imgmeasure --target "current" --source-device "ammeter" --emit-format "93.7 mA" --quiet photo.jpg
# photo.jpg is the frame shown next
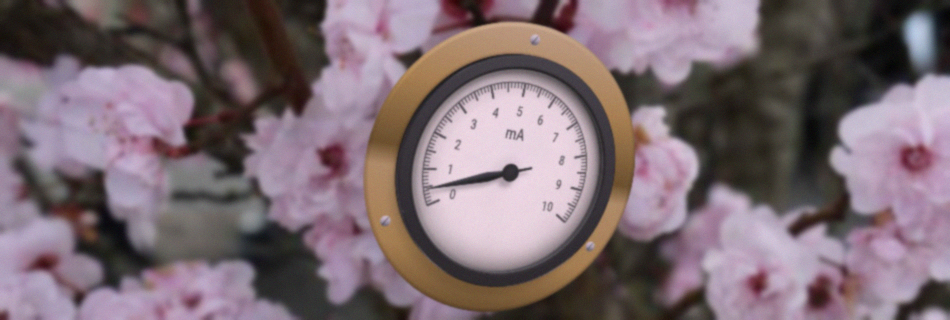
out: 0.5 mA
